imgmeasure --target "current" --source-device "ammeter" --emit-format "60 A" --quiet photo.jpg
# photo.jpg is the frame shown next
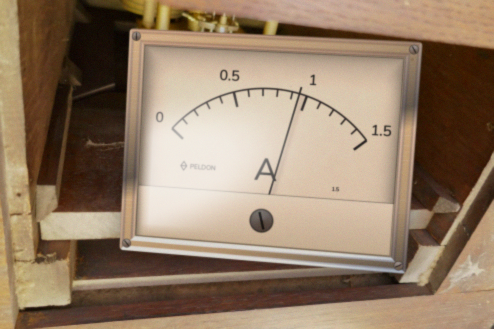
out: 0.95 A
